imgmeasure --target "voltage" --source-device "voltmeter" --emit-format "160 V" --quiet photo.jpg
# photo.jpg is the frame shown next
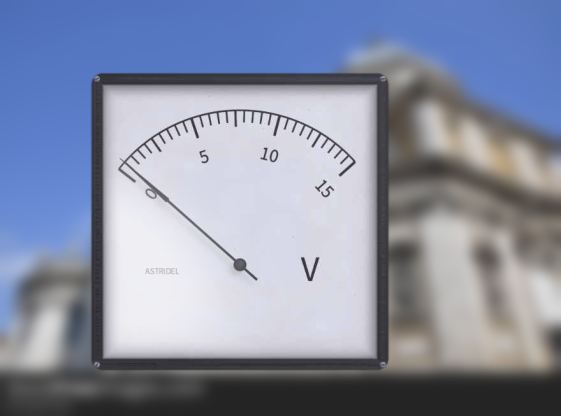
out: 0.5 V
